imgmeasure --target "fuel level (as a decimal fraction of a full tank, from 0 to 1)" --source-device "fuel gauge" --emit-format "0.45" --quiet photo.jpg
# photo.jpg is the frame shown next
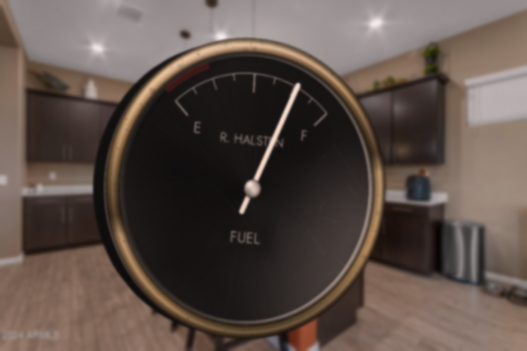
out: 0.75
